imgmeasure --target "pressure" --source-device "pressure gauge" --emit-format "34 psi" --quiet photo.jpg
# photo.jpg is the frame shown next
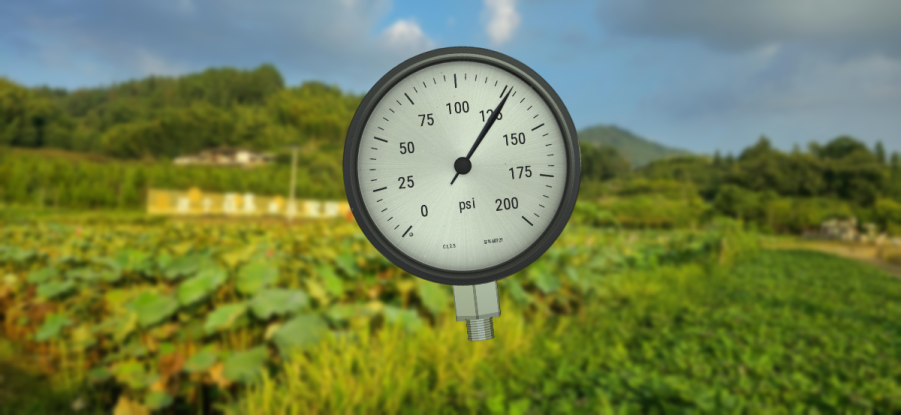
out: 127.5 psi
